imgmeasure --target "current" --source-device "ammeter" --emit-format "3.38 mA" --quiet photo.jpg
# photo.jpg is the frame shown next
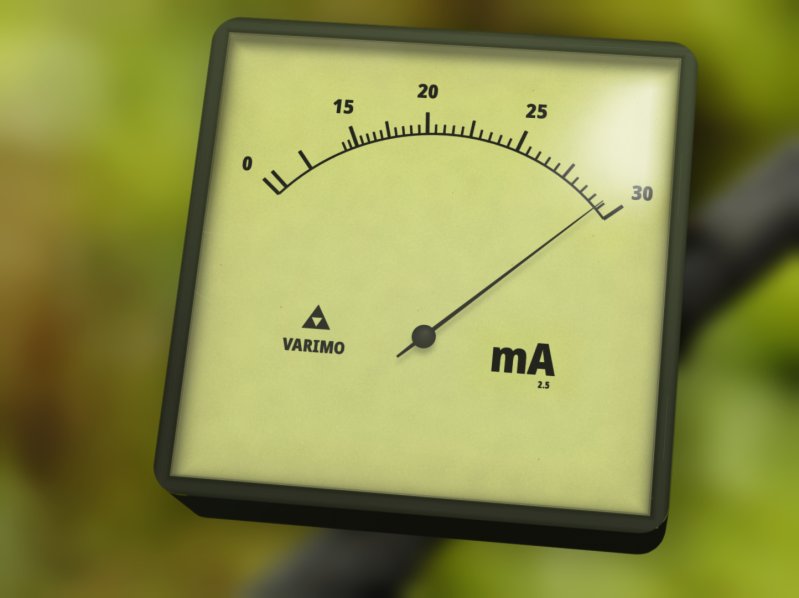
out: 29.5 mA
